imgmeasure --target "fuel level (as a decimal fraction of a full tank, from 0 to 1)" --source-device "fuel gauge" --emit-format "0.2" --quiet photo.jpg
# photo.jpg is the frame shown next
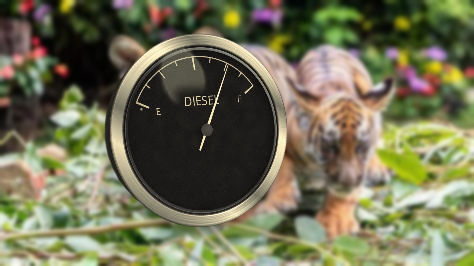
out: 0.75
